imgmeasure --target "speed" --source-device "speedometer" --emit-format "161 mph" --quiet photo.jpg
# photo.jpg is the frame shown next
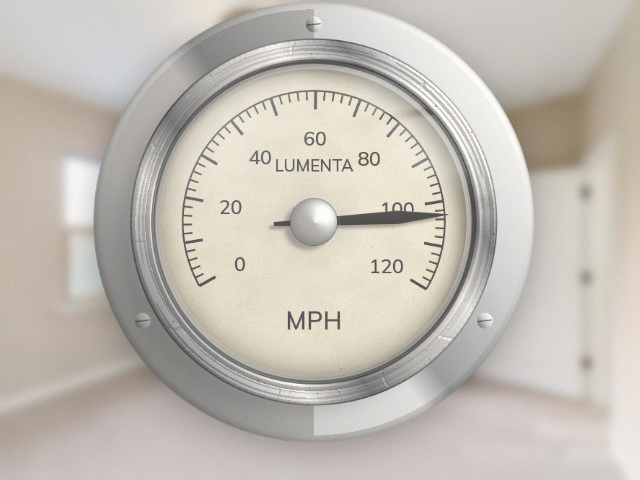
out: 103 mph
